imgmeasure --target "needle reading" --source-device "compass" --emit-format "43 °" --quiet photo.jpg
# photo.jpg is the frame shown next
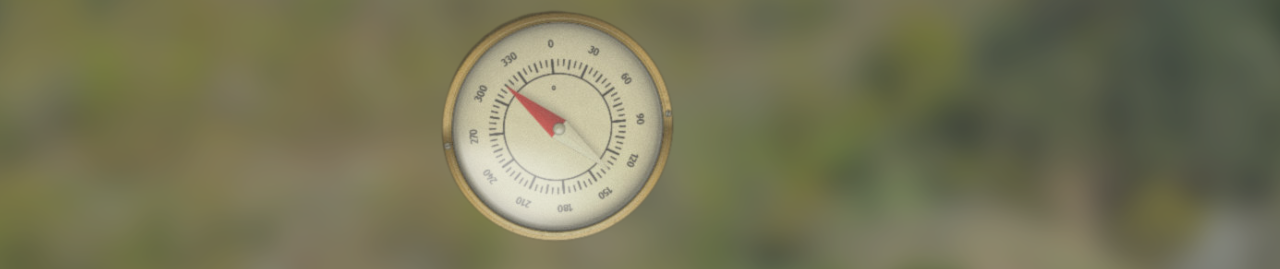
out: 315 °
